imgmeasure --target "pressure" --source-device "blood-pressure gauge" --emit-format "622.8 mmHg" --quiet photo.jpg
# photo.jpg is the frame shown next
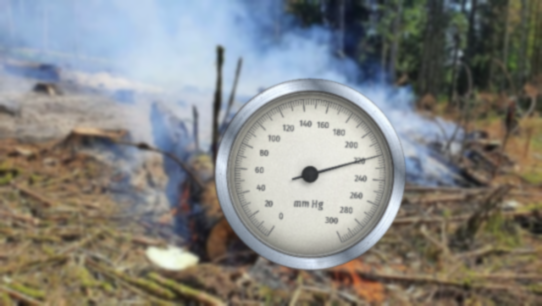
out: 220 mmHg
